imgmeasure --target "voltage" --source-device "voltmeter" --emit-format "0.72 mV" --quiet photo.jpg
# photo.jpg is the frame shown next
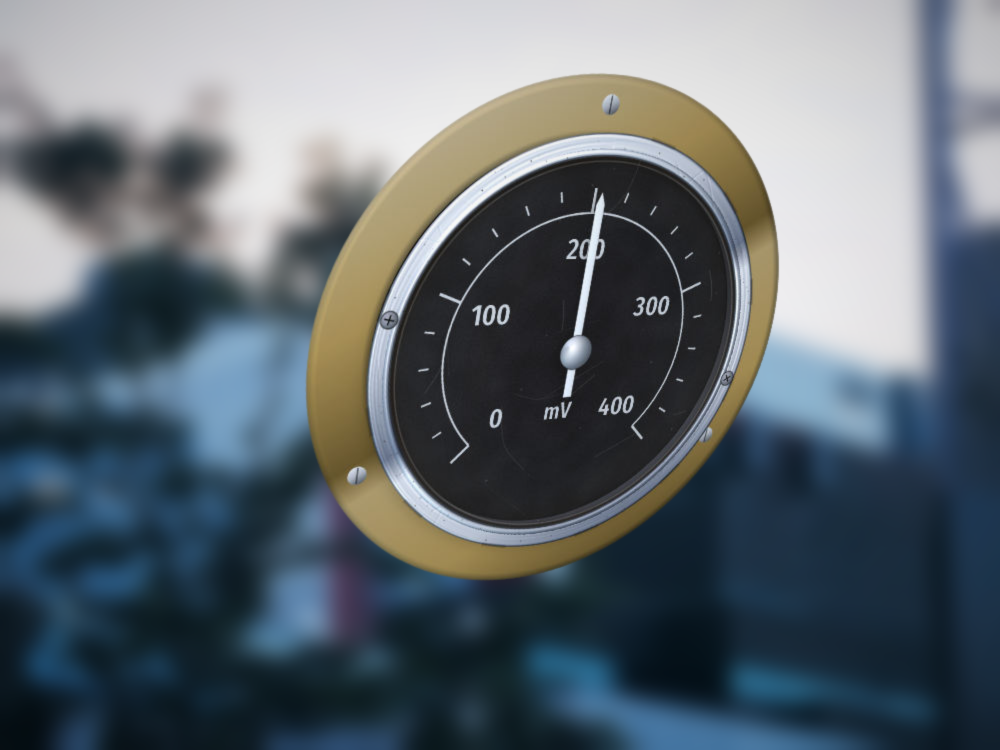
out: 200 mV
